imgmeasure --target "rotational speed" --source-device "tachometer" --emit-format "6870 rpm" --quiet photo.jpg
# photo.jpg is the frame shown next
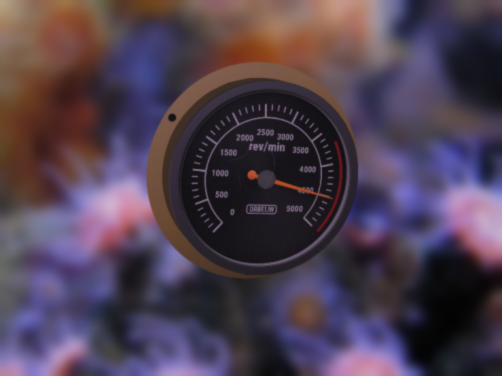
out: 4500 rpm
